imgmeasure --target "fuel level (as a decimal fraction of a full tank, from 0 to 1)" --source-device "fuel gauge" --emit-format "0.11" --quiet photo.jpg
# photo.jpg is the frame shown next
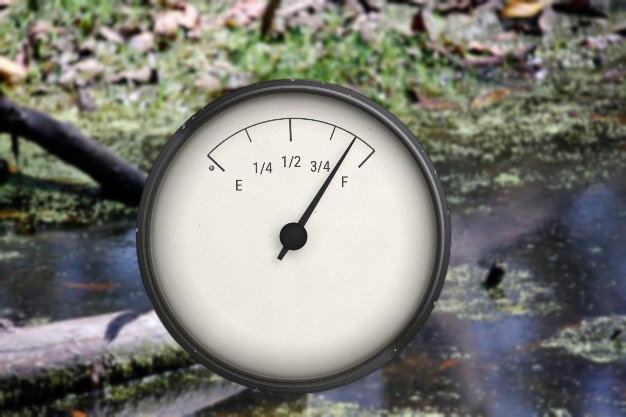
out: 0.875
